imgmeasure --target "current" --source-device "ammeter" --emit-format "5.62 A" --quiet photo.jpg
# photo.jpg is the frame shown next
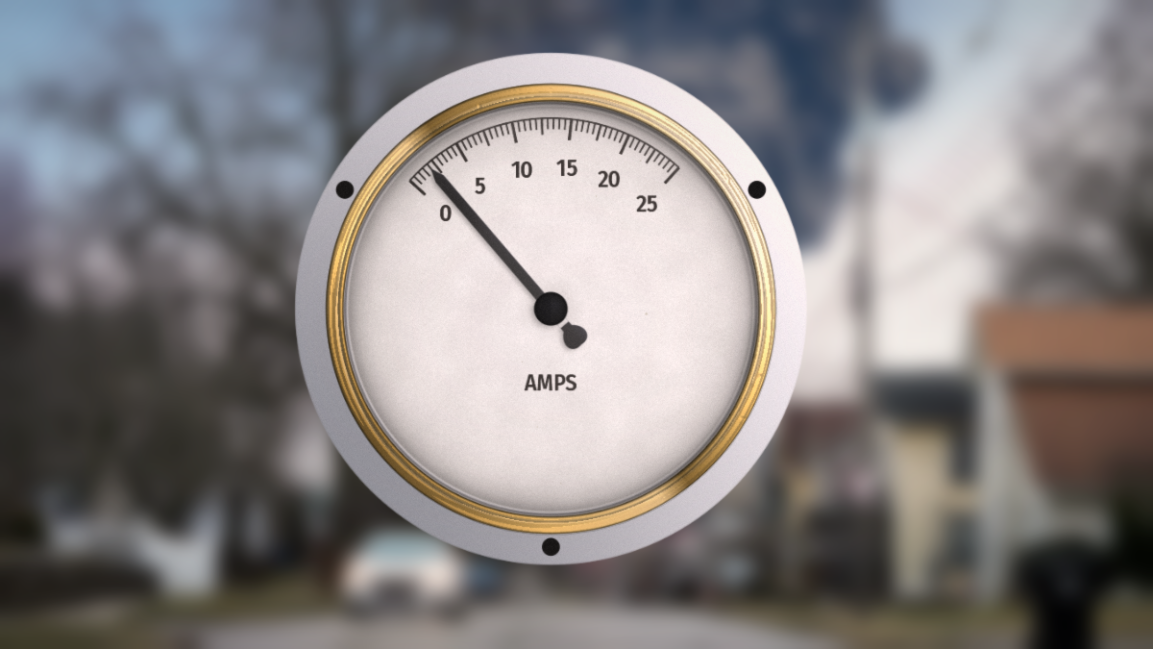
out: 2 A
